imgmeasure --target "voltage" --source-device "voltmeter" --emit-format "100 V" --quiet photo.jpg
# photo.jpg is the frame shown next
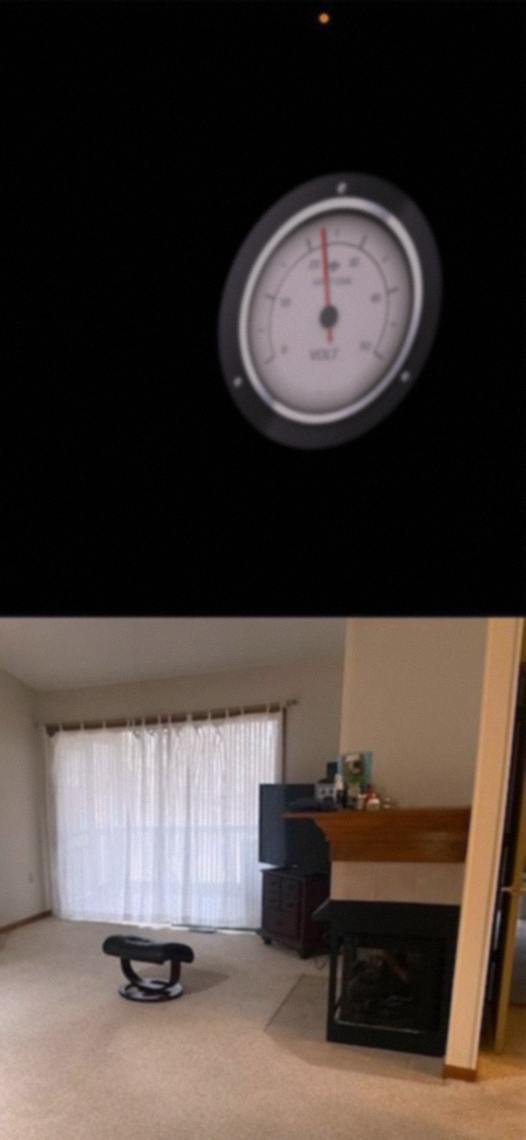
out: 22.5 V
